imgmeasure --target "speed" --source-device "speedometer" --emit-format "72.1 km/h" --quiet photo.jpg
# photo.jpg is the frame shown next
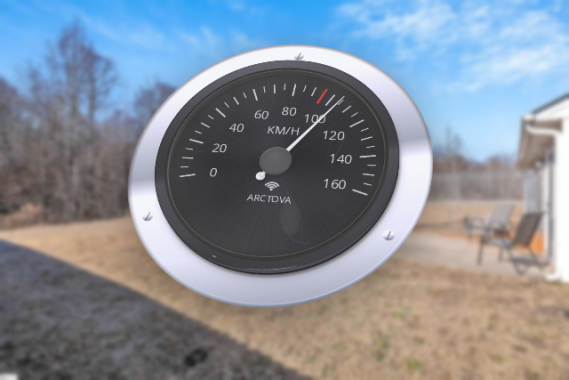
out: 105 km/h
